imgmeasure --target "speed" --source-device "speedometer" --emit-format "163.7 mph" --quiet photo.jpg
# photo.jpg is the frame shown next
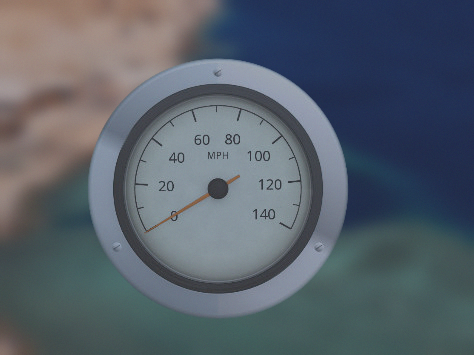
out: 0 mph
